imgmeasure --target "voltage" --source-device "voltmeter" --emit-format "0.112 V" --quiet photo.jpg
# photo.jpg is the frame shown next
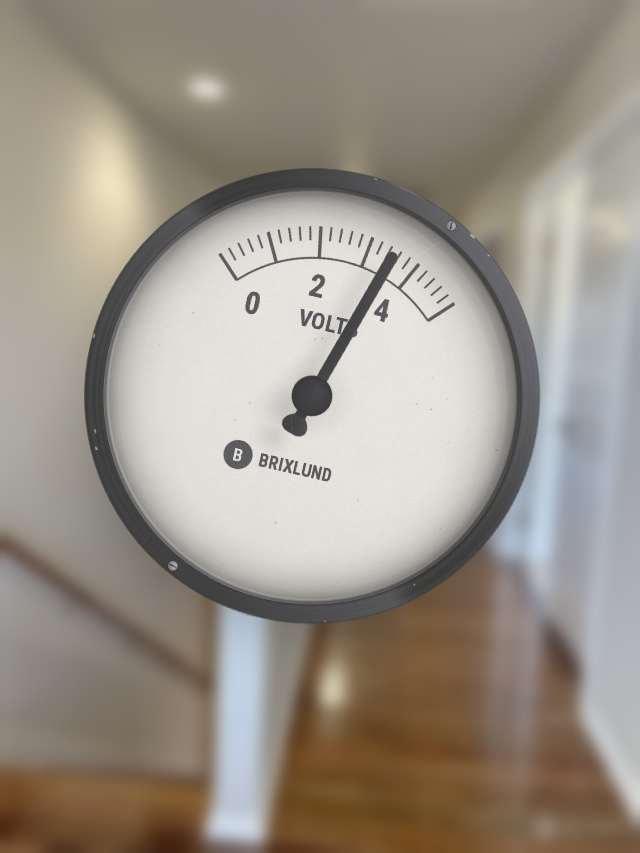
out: 3.5 V
